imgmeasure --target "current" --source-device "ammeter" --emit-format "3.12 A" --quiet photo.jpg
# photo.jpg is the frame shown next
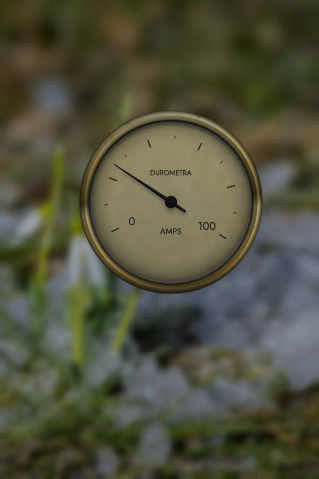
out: 25 A
